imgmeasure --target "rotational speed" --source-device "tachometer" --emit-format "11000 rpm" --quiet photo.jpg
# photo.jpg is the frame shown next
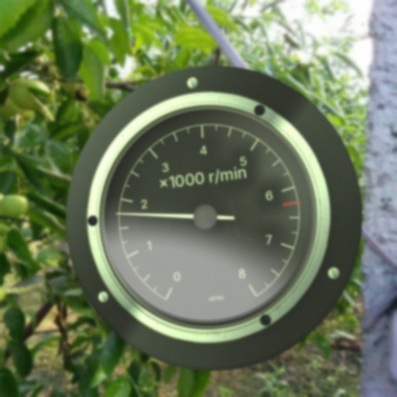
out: 1750 rpm
